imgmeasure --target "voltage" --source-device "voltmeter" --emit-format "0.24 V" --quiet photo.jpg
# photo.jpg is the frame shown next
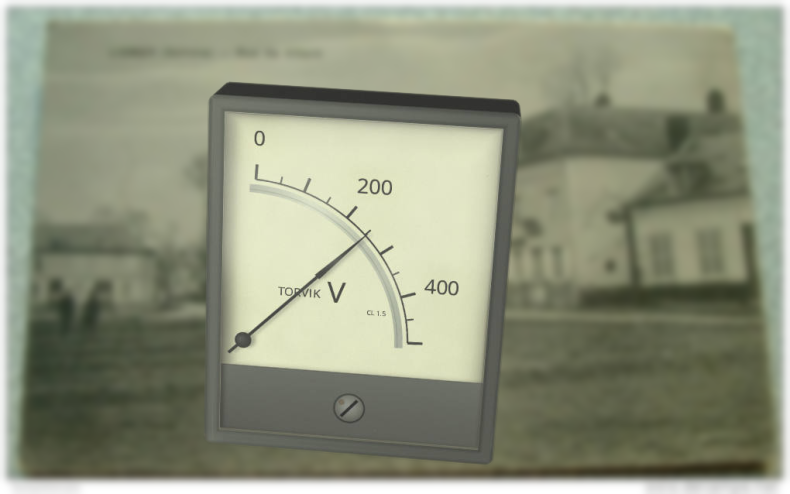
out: 250 V
